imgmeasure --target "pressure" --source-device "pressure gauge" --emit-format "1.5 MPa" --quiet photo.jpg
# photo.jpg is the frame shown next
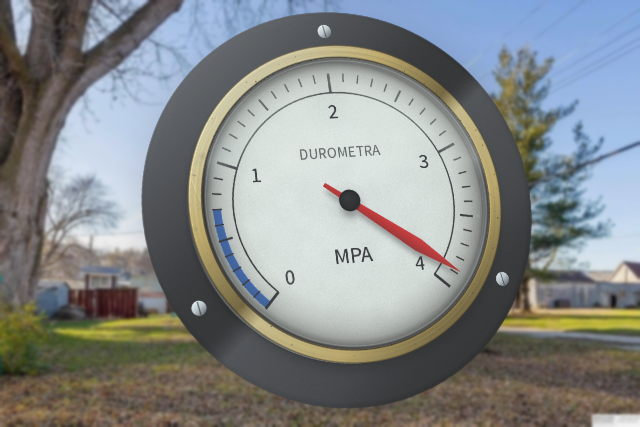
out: 3.9 MPa
